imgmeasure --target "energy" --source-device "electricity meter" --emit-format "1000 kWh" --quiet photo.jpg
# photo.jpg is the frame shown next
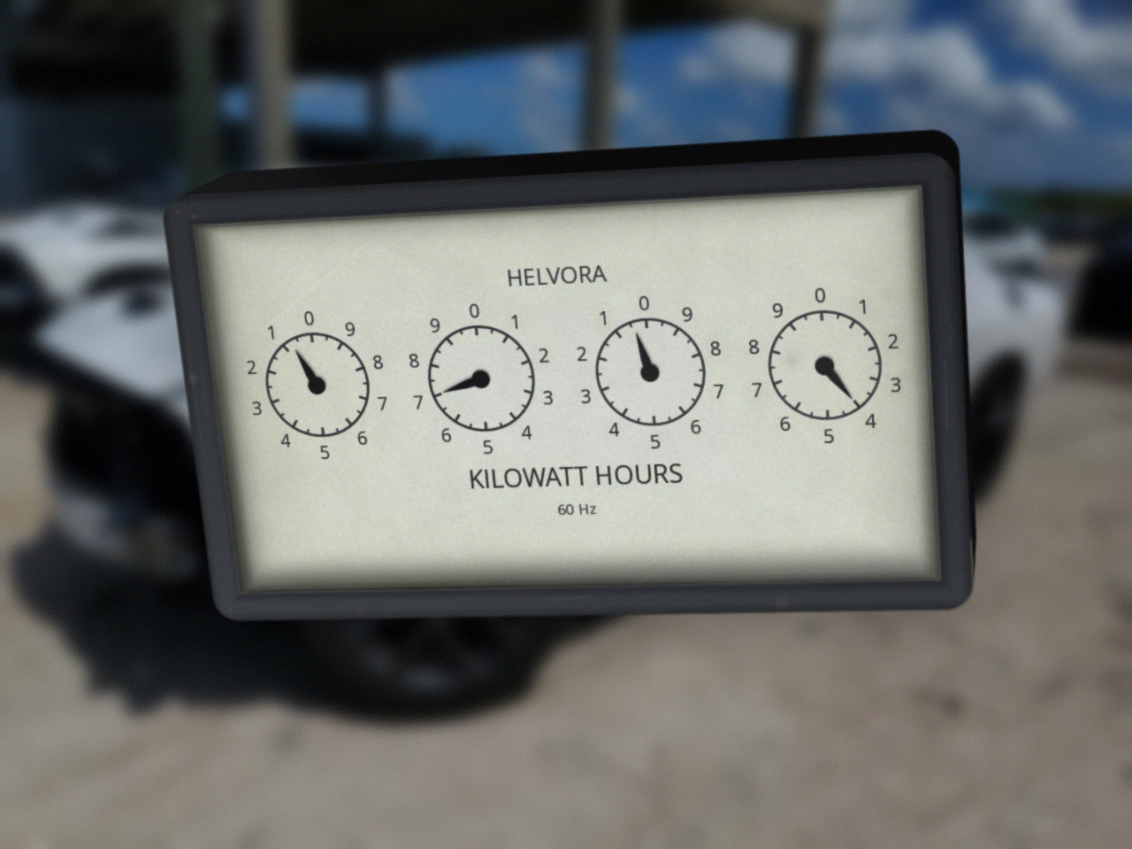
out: 704 kWh
